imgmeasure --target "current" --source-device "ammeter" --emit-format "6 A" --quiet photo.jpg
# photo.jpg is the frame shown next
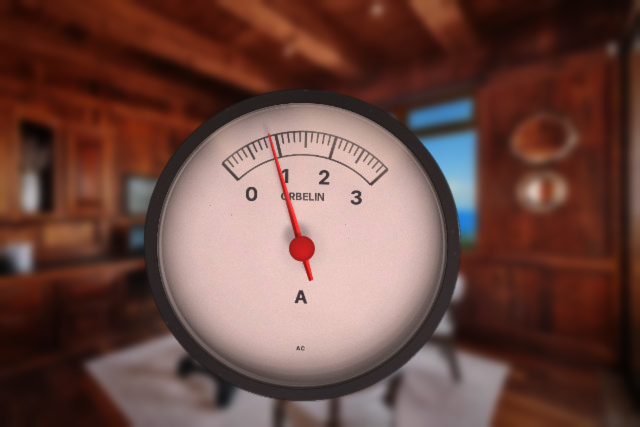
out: 0.9 A
